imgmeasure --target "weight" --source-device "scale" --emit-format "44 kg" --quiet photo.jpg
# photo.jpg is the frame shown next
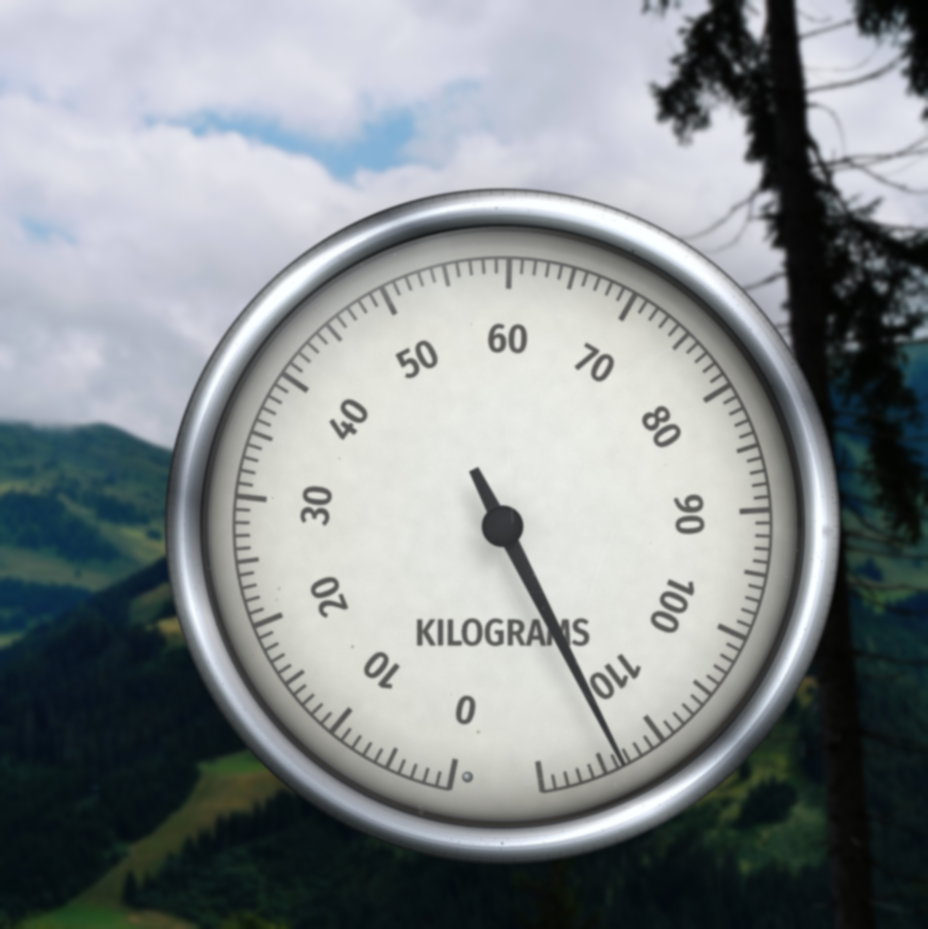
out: 113.5 kg
